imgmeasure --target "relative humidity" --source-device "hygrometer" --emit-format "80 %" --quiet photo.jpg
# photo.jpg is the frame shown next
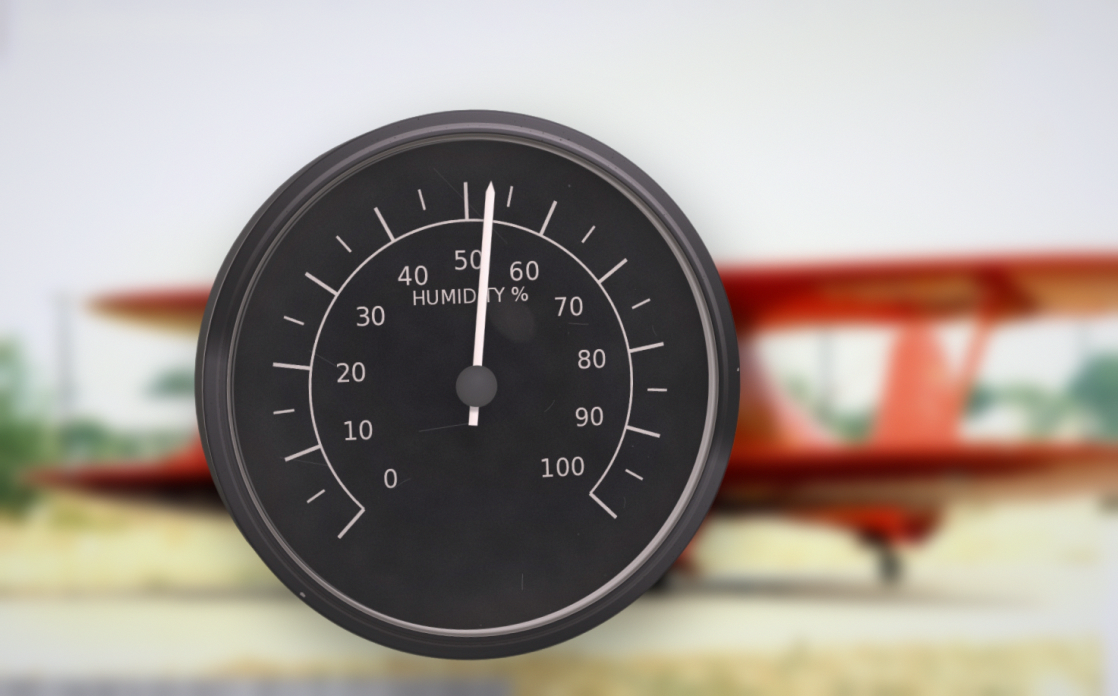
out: 52.5 %
